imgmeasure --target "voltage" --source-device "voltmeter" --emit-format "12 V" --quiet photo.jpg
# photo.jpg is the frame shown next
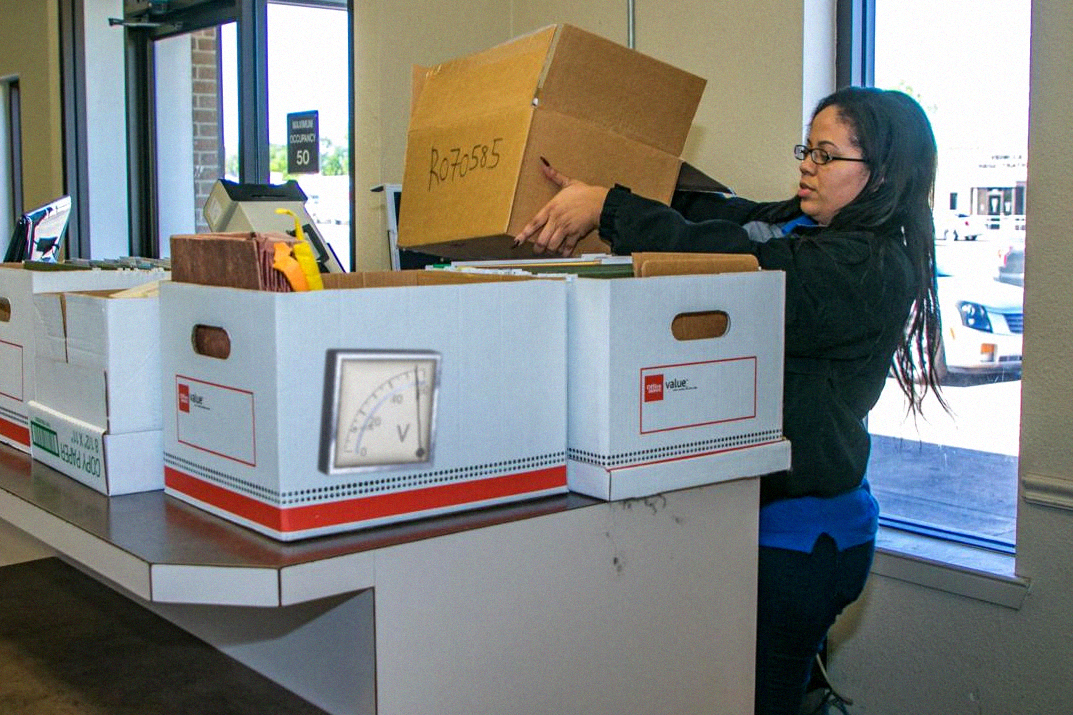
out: 55 V
